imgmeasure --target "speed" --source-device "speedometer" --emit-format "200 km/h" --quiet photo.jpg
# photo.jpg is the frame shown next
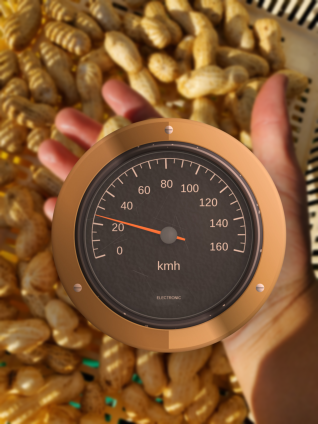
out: 25 km/h
